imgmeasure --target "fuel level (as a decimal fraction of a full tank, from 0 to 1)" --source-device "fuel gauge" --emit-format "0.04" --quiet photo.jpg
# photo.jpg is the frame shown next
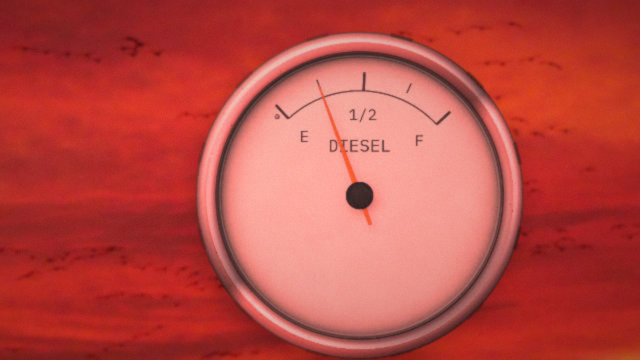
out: 0.25
